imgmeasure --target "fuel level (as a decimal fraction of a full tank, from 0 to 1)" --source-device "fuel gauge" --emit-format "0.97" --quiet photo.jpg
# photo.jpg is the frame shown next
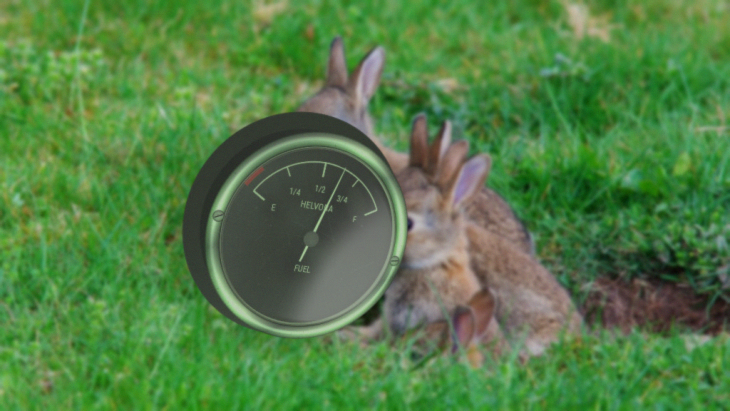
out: 0.625
